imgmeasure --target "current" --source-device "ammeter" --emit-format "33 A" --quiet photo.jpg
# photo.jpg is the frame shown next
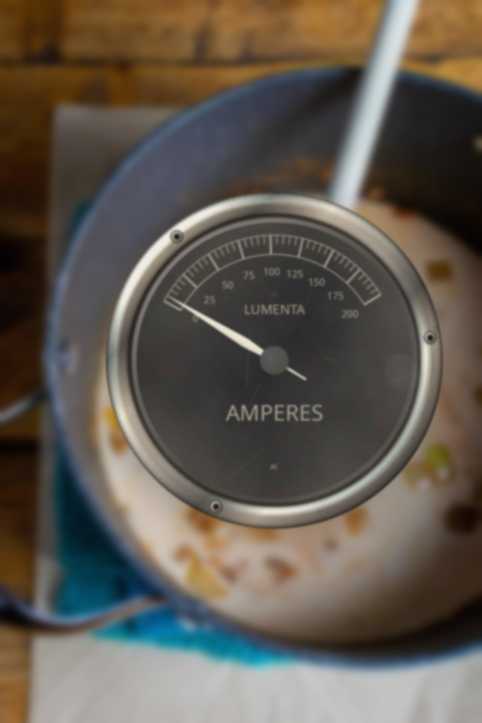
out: 5 A
